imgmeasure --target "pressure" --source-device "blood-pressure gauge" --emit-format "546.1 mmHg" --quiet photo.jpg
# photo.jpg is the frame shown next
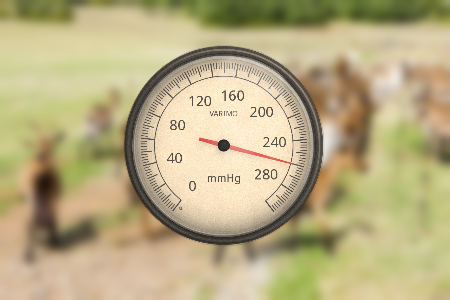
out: 260 mmHg
